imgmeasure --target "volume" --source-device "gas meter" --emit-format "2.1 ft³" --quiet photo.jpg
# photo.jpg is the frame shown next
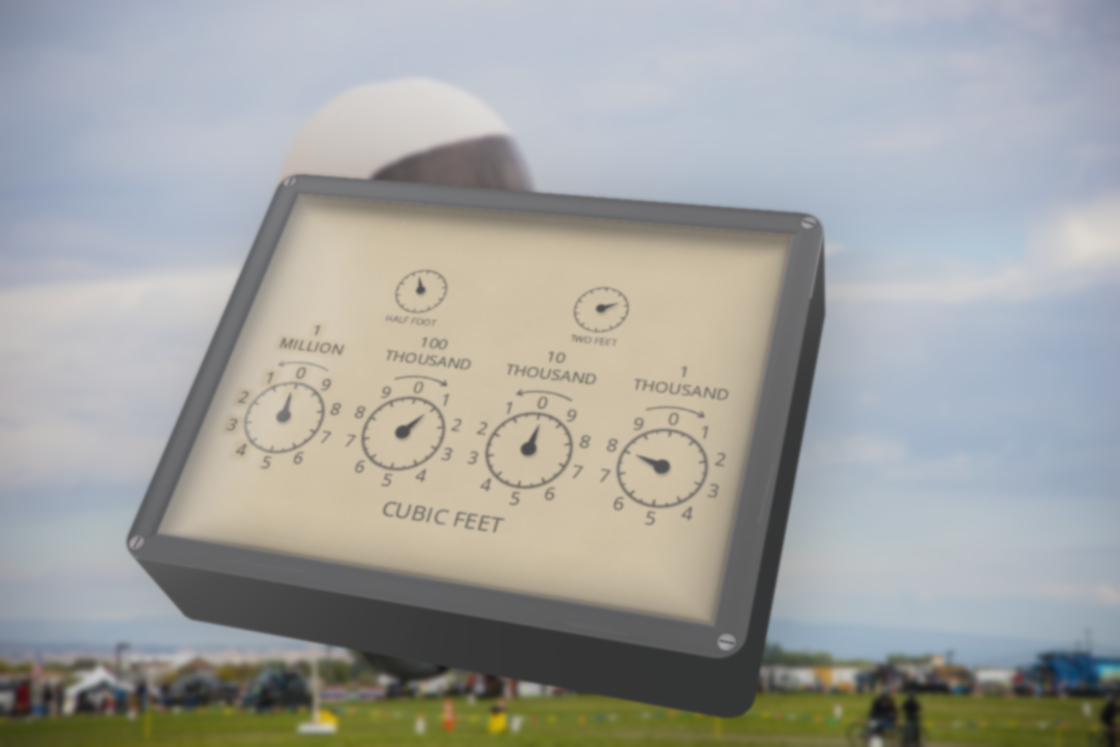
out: 9800 ft³
